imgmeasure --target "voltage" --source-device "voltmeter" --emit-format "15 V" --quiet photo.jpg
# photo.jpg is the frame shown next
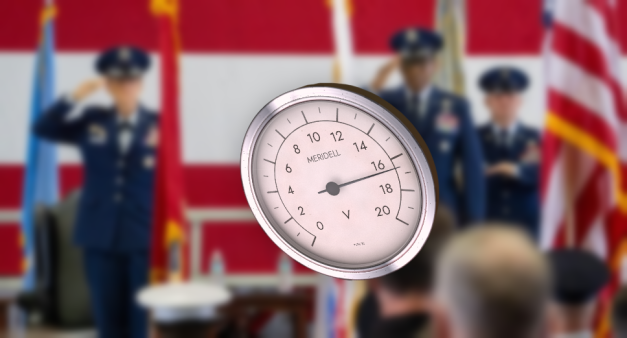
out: 16.5 V
